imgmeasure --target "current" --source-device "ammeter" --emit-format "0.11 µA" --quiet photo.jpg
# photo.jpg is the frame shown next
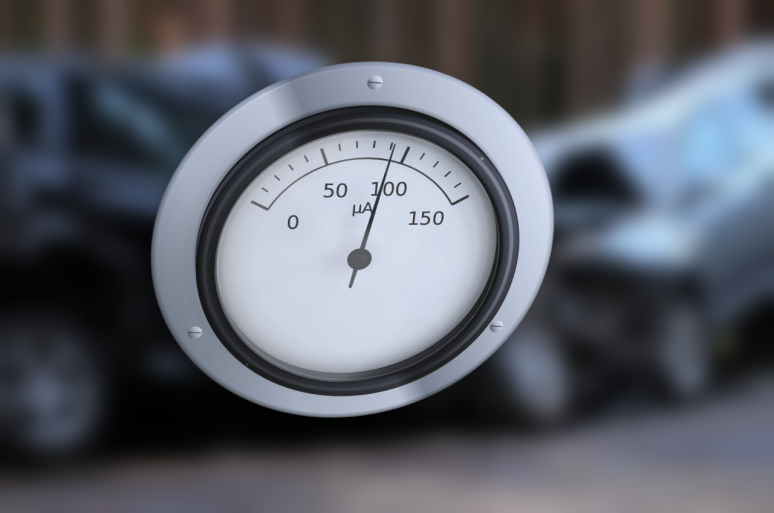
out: 90 µA
